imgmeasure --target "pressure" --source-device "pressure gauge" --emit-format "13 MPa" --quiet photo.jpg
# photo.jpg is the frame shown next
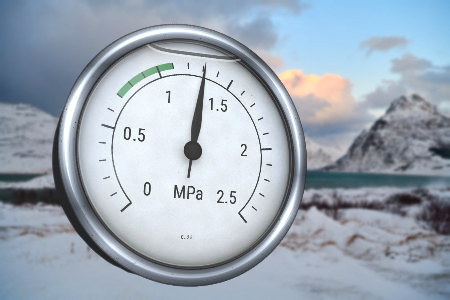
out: 1.3 MPa
